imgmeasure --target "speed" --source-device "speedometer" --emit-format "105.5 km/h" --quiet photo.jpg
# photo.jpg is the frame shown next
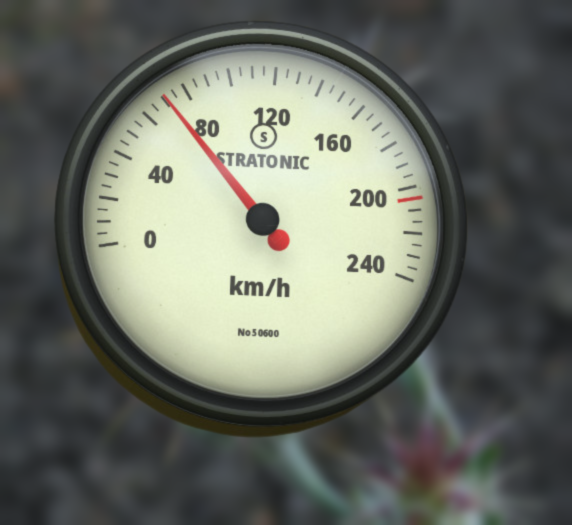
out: 70 km/h
